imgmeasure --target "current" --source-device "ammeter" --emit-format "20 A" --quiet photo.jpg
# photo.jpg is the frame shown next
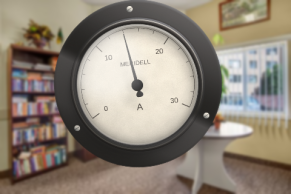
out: 14 A
